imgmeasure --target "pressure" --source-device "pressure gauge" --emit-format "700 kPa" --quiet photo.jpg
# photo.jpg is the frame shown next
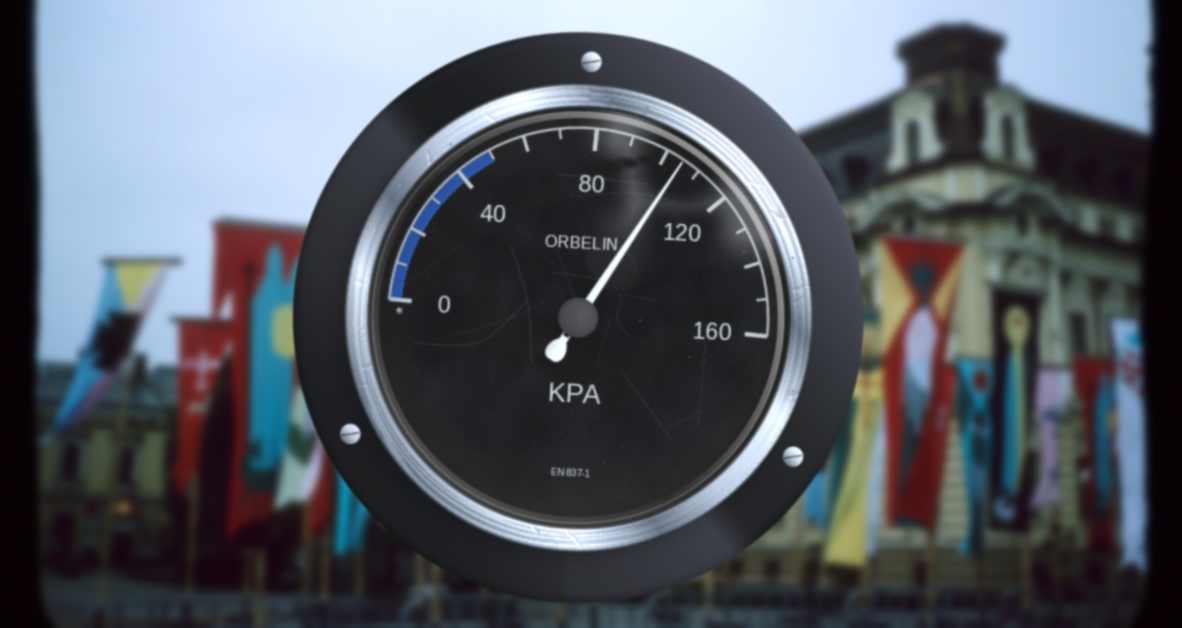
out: 105 kPa
